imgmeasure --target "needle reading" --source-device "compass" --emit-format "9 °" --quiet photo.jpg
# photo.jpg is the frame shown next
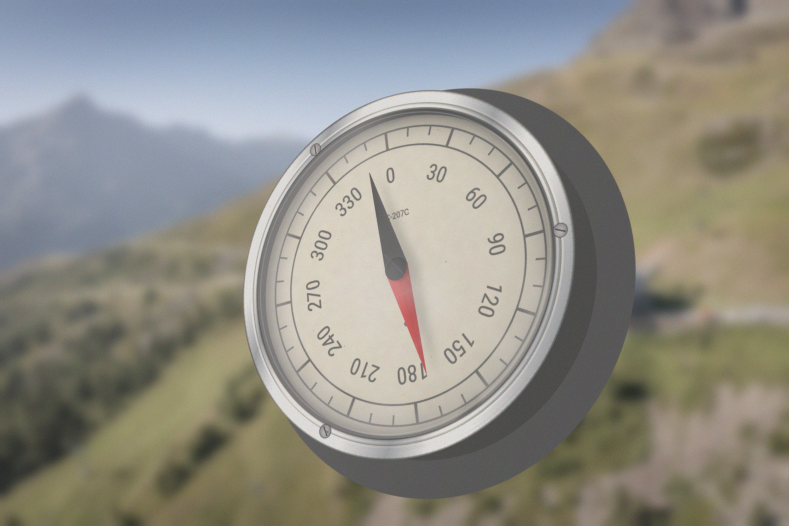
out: 170 °
